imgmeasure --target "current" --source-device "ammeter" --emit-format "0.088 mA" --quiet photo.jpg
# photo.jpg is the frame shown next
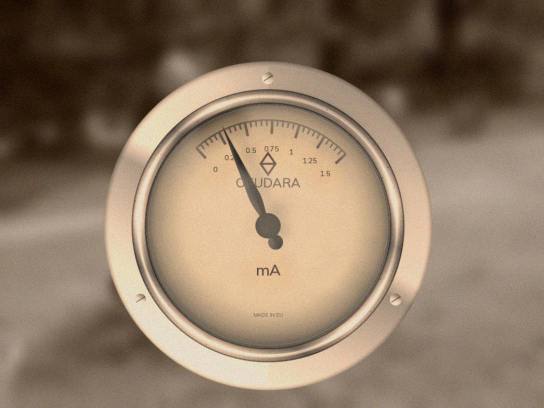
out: 0.3 mA
